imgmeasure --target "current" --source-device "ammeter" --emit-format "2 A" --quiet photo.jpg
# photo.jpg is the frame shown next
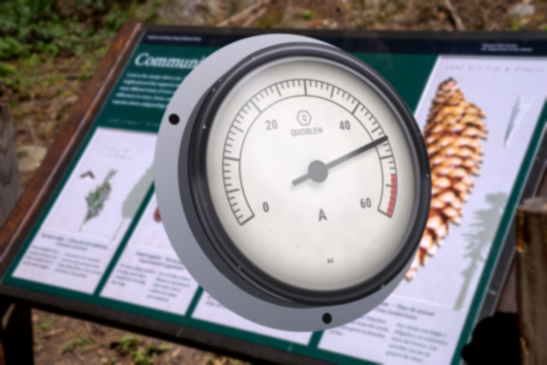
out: 47 A
